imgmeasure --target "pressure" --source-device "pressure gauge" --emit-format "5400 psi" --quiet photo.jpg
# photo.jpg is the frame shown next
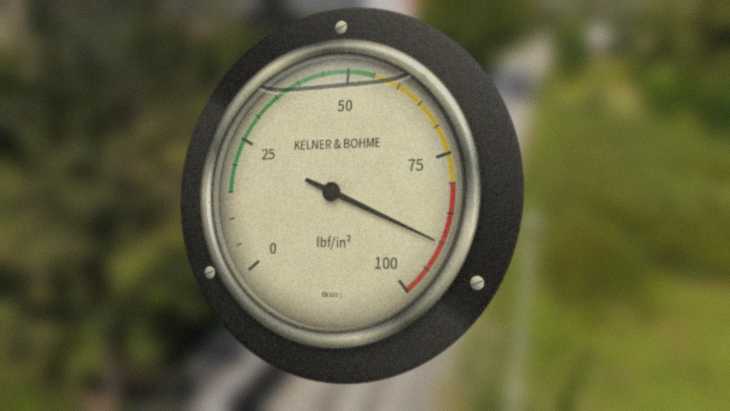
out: 90 psi
